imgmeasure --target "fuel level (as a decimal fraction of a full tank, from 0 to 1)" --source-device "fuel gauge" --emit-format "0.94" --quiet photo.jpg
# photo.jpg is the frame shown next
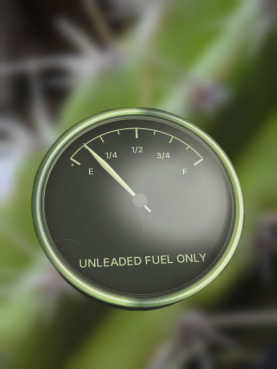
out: 0.125
